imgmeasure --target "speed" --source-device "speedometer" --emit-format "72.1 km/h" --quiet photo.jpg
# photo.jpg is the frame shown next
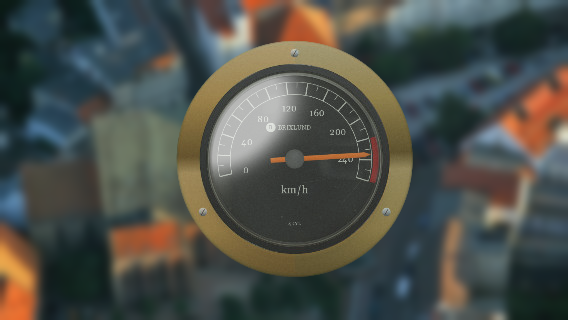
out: 235 km/h
